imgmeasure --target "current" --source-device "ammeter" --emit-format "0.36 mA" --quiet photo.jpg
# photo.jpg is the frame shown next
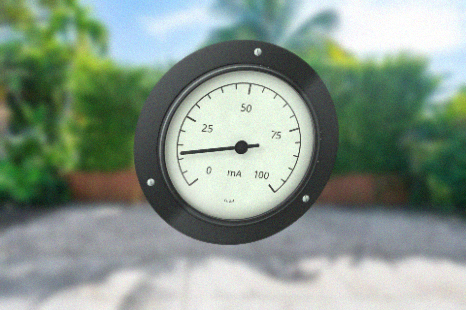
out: 12.5 mA
